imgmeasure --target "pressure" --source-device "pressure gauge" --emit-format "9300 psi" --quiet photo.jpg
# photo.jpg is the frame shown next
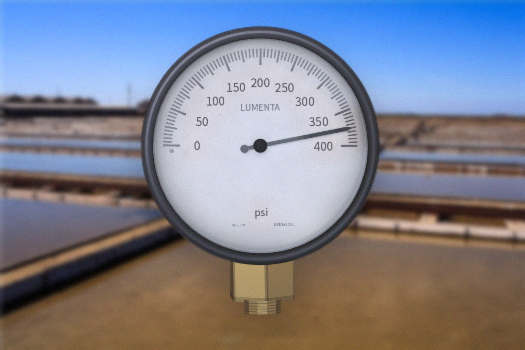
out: 375 psi
